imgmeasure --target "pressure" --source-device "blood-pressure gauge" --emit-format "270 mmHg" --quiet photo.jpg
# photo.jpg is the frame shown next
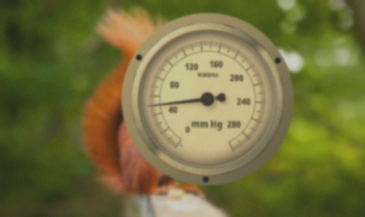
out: 50 mmHg
